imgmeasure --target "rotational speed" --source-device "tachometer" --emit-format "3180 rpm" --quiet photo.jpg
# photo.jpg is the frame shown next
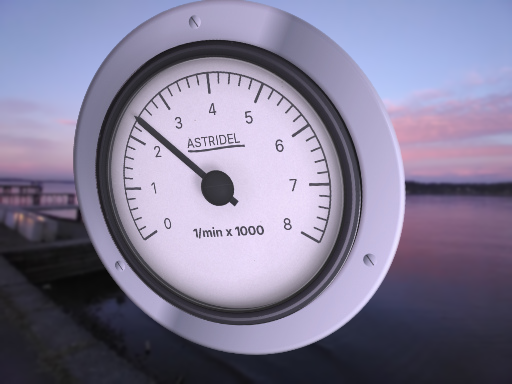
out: 2400 rpm
